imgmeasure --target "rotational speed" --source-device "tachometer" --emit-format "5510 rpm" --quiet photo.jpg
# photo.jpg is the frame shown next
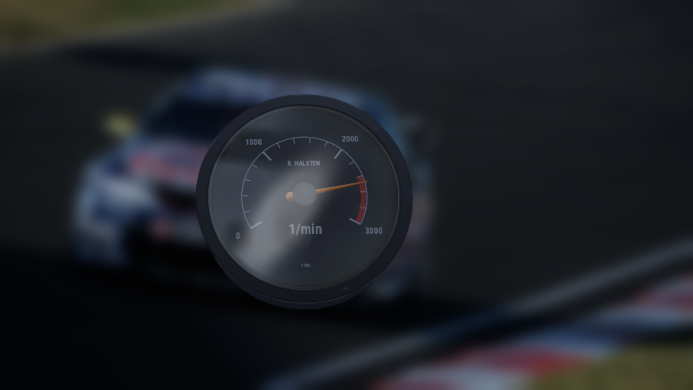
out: 2500 rpm
